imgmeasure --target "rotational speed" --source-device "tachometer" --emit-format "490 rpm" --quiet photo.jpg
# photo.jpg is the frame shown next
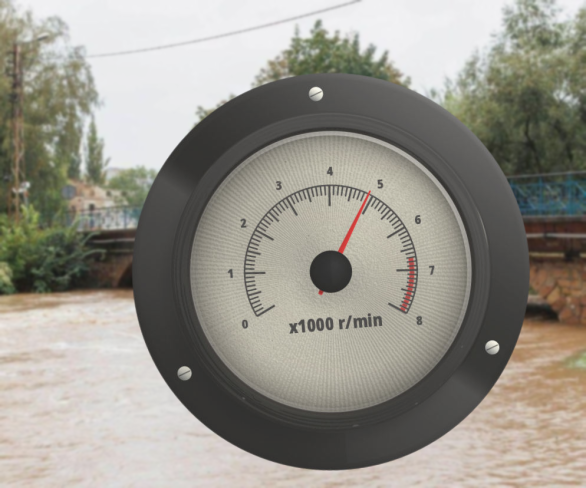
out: 4900 rpm
